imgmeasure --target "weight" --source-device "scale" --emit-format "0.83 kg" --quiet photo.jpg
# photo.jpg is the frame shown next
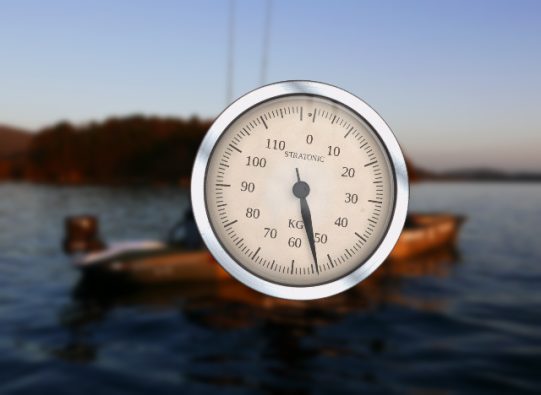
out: 54 kg
